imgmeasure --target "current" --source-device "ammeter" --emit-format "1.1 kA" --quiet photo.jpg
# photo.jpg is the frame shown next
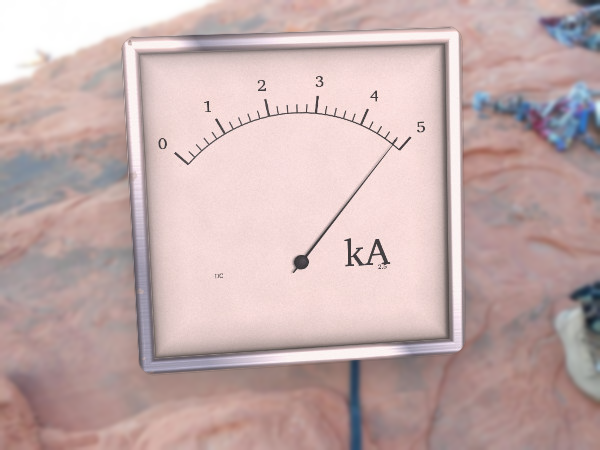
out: 4.8 kA
